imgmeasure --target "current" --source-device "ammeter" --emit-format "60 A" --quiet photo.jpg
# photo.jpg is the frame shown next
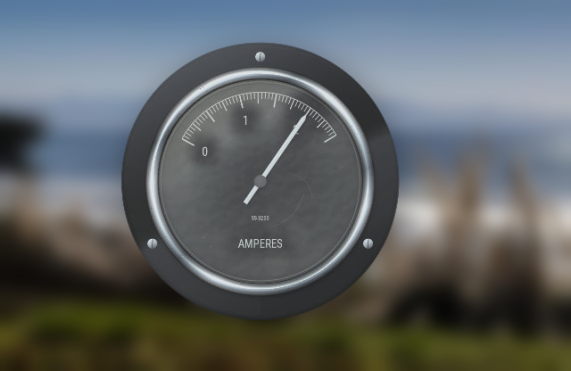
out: 2 A
